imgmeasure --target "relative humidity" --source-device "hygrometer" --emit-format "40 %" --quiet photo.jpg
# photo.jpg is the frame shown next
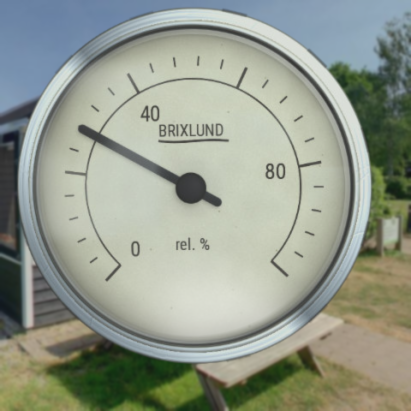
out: 28 %
